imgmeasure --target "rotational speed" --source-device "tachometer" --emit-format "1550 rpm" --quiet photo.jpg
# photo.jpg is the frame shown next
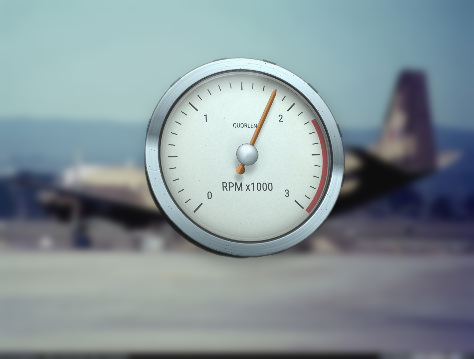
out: 1800 rpm
